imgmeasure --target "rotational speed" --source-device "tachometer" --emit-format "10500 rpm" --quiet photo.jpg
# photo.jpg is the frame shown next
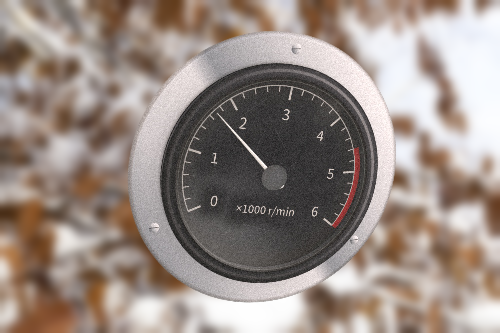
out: 1700 rpm
